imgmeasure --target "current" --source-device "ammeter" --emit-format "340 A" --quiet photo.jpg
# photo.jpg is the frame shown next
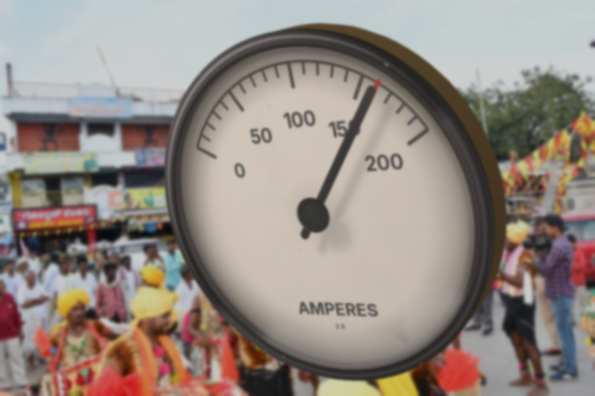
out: 160 A
